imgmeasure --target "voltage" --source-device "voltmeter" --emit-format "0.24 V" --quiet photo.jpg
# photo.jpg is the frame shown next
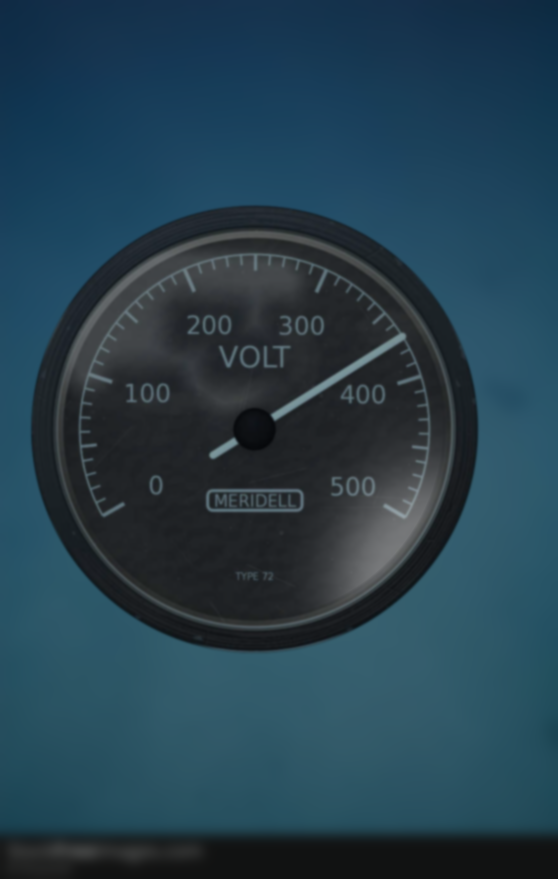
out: 370 V
